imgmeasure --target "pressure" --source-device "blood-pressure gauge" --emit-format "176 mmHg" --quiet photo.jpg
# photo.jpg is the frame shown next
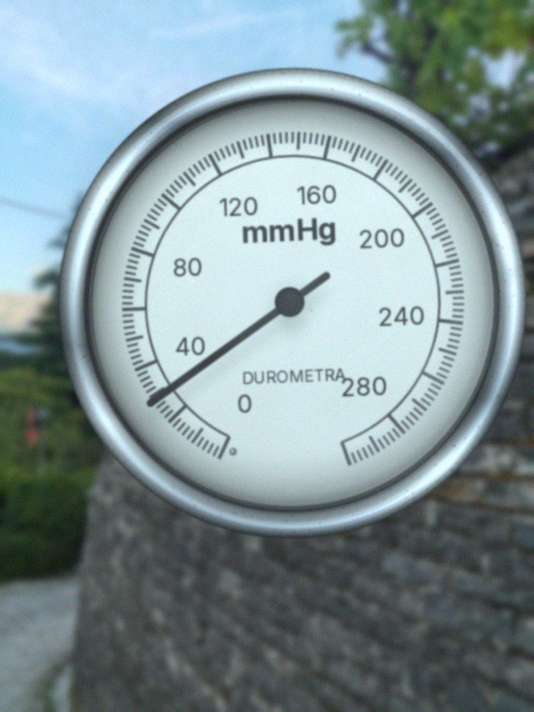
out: 28 mmHg
